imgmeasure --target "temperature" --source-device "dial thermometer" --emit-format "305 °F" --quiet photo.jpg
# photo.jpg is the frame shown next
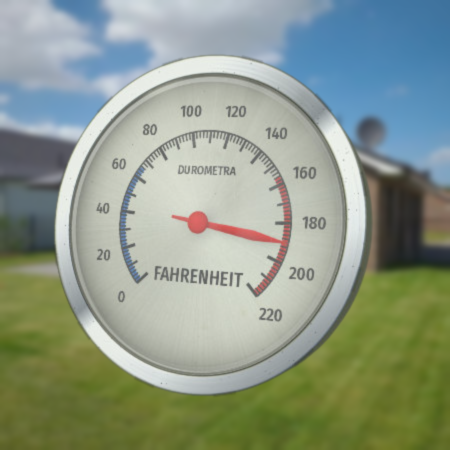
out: 190 °F
